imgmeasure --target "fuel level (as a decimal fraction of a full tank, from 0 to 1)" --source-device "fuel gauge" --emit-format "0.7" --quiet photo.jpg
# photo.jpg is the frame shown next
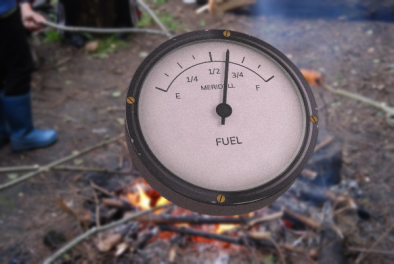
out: 0.625
